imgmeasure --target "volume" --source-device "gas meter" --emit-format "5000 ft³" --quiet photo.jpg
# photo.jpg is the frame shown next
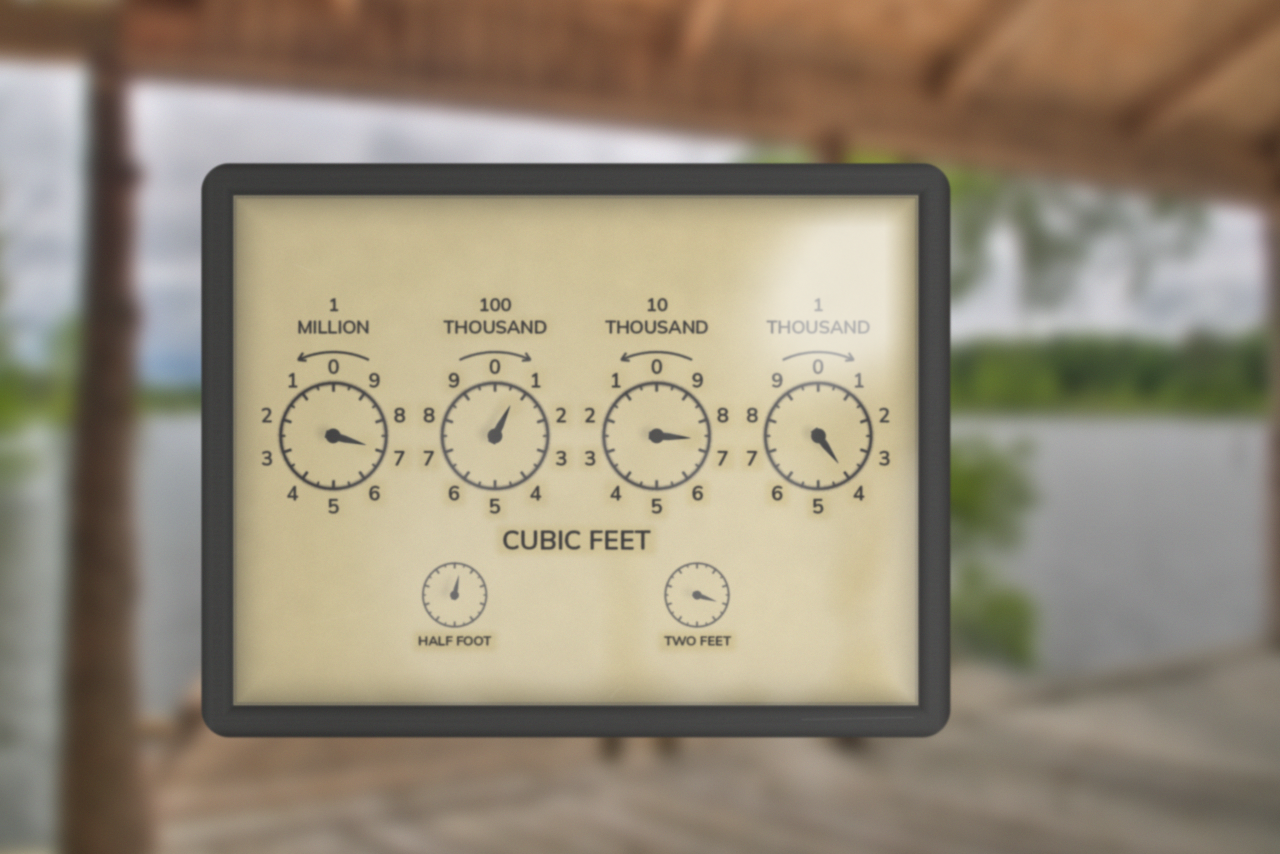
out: 707400 ft³
